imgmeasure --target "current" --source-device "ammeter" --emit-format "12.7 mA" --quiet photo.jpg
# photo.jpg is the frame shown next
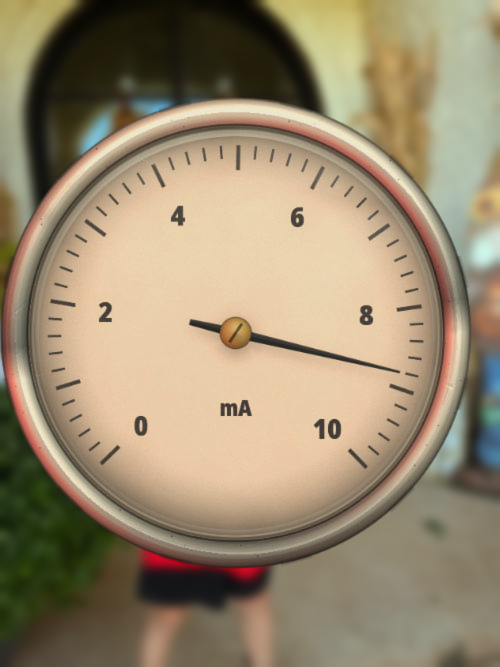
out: 8.8 mA
